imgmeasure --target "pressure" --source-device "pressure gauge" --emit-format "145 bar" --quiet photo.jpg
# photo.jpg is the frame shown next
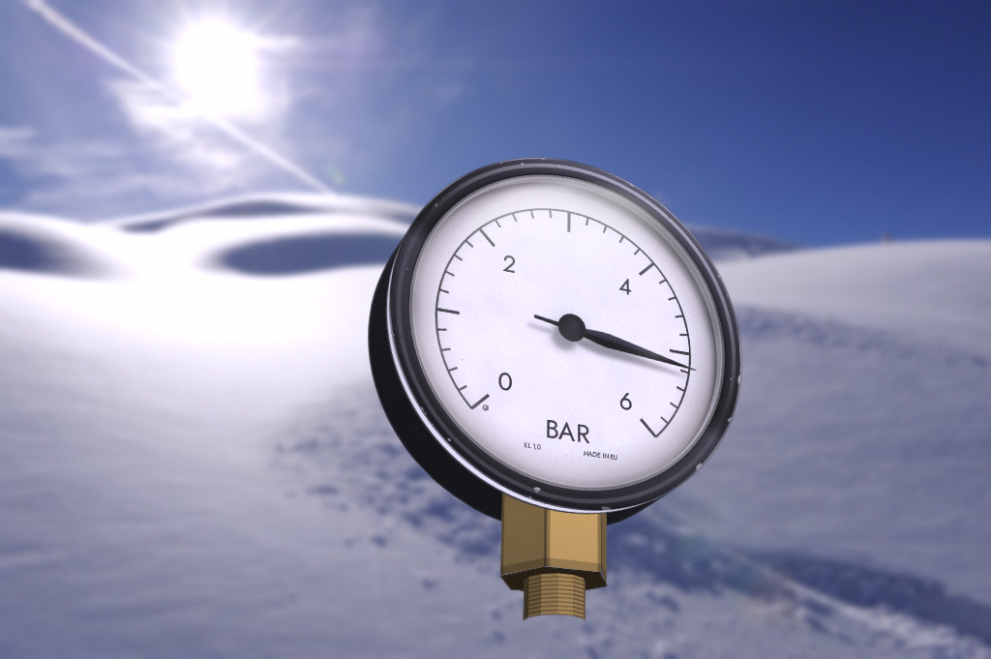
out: 5.2 bar
